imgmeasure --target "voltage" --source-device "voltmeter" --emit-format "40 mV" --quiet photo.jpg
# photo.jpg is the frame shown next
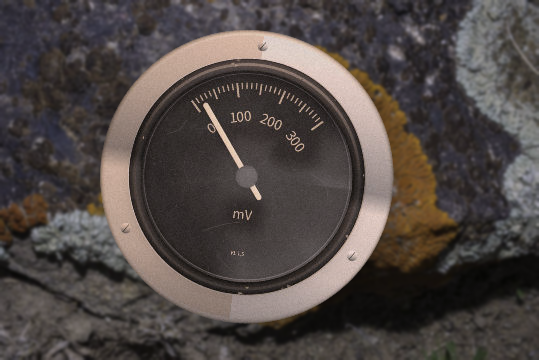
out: 20 mV
